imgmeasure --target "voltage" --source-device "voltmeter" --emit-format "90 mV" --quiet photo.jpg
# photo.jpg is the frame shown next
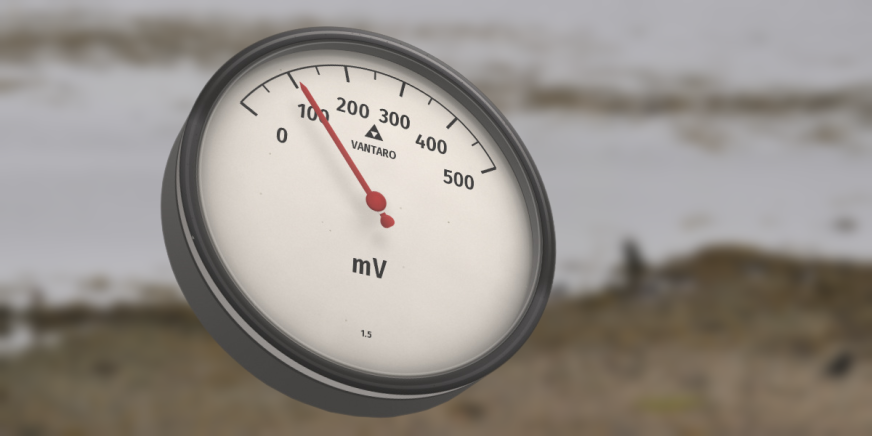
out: 100 mV
